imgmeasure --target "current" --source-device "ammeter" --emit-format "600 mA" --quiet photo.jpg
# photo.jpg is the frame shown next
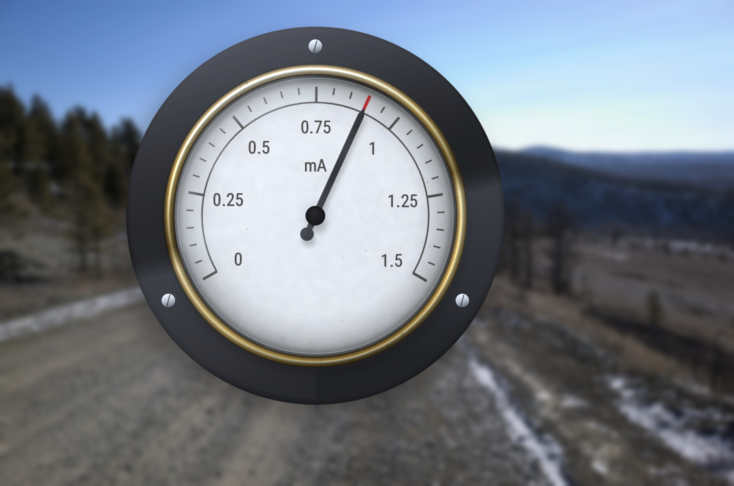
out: 0.9 mA
